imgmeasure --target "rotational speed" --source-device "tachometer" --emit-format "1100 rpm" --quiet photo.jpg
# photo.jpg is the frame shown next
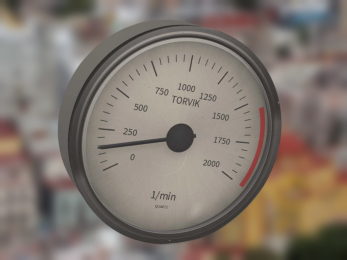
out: 150 rpm
